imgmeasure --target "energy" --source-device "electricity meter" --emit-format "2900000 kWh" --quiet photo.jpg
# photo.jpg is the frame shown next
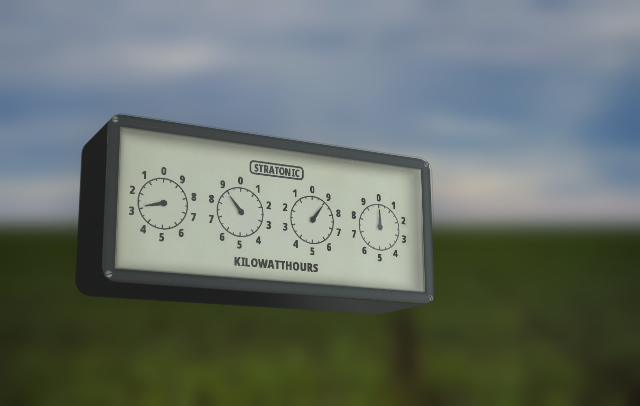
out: 2890 kWh
